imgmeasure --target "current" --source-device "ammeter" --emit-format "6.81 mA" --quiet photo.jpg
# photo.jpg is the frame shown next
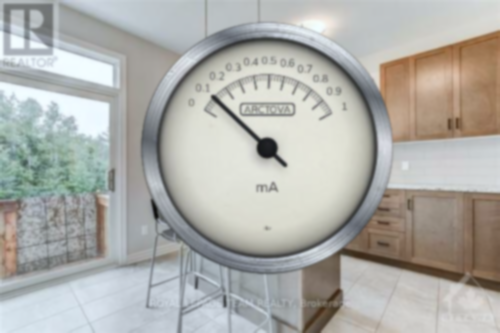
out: 0.1 mA
